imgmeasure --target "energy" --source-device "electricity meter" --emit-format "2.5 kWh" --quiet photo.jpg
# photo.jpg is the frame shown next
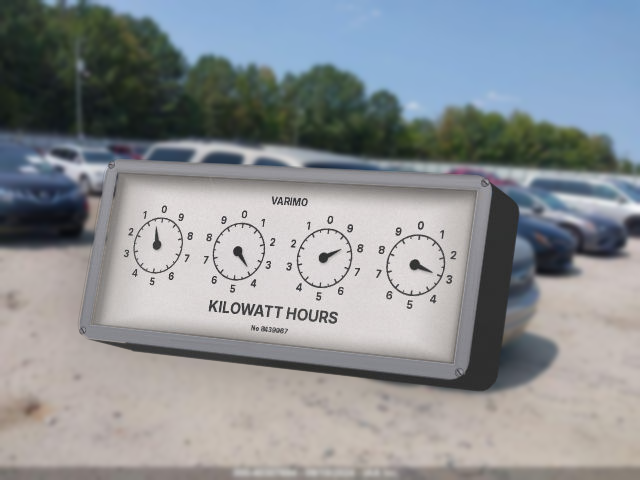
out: 383 kWh
